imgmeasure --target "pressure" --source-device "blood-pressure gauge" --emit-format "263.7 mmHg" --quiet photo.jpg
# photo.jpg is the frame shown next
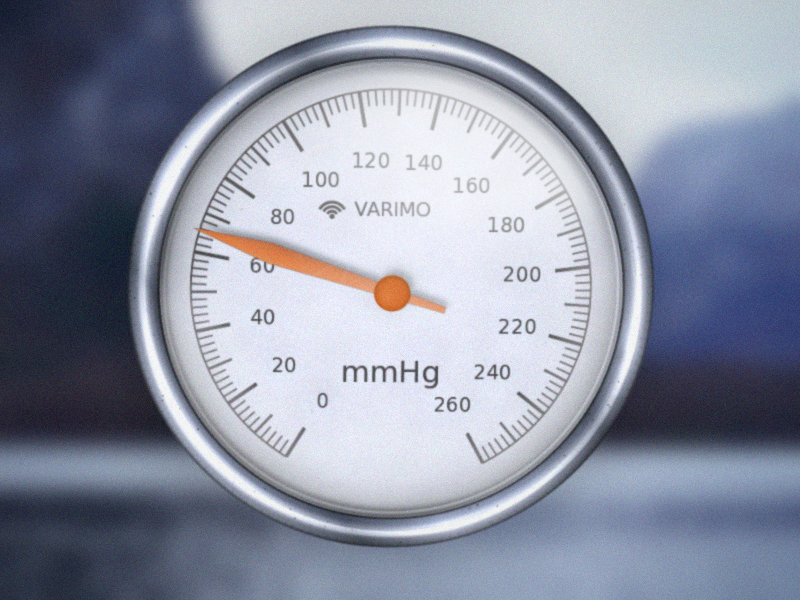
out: 66 mmHg
